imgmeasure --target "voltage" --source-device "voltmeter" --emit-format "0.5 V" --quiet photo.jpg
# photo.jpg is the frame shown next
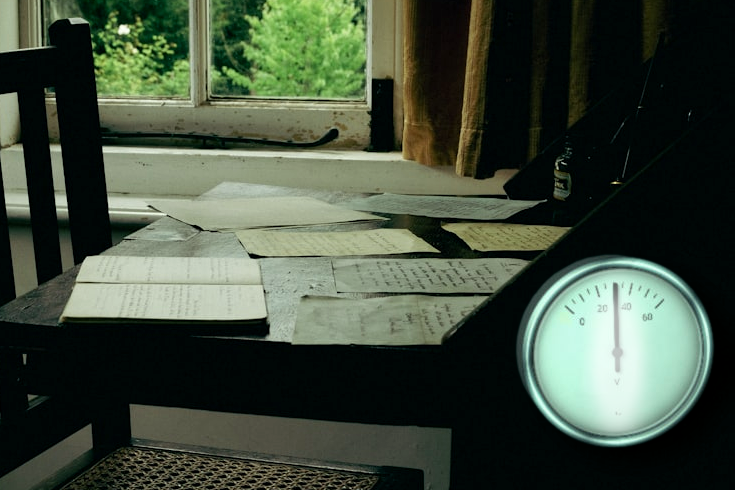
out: 30 V
